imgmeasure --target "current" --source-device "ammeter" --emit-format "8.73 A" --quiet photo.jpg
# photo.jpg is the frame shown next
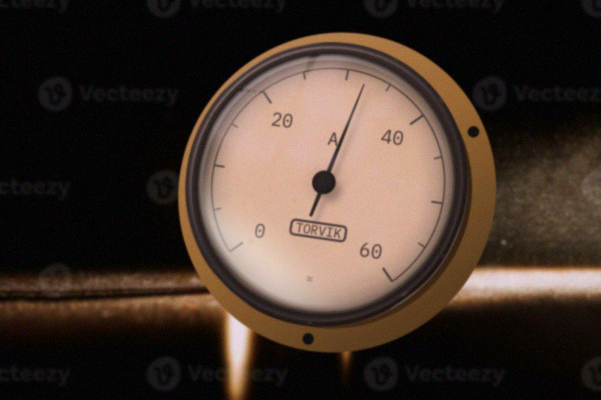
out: 32.5 A
